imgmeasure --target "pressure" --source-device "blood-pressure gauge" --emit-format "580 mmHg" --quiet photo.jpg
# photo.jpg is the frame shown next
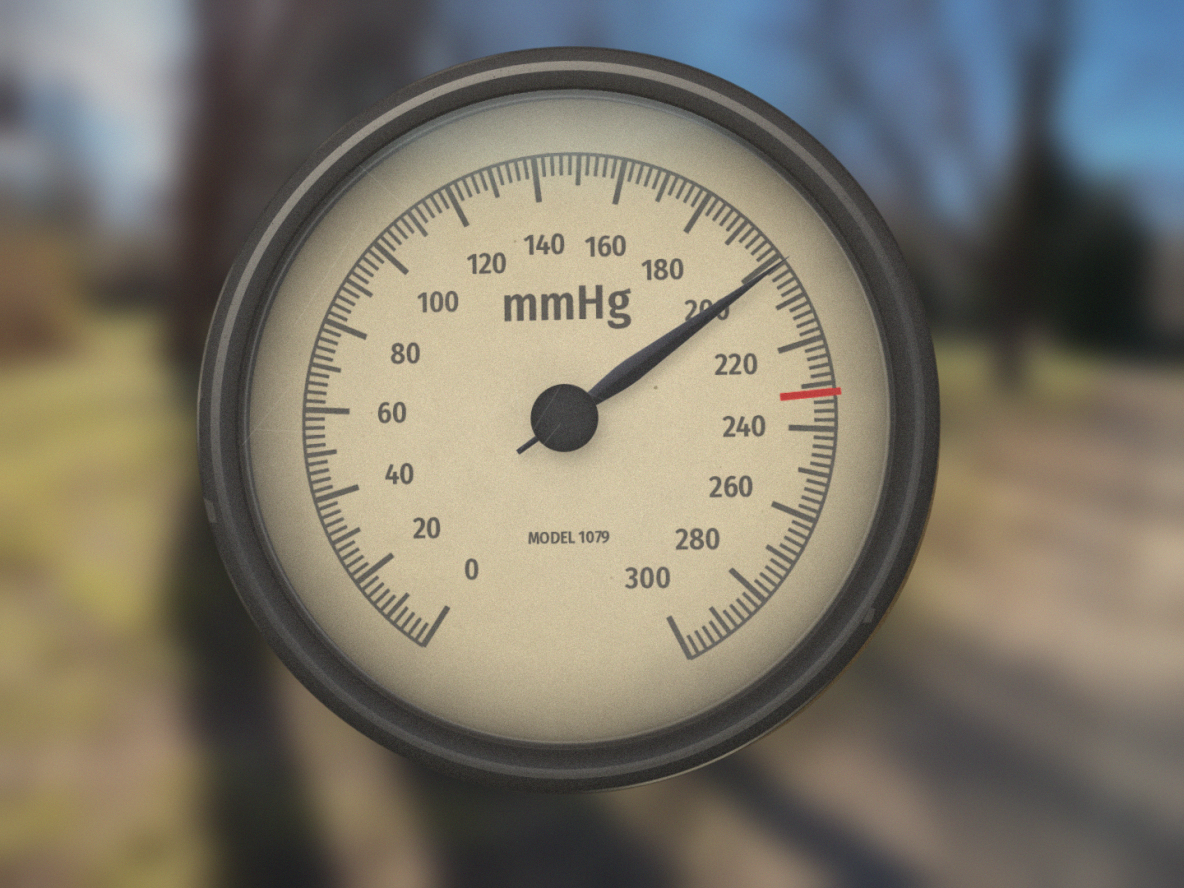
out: 202 mmHg
